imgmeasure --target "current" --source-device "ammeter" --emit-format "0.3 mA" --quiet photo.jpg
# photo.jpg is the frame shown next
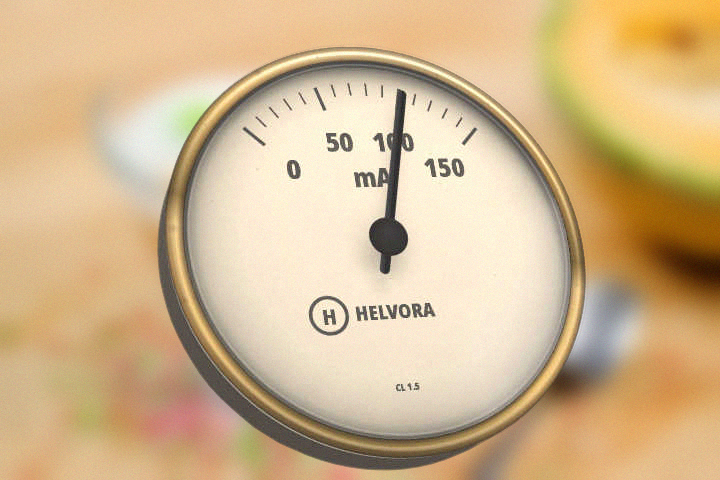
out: 100 mA
